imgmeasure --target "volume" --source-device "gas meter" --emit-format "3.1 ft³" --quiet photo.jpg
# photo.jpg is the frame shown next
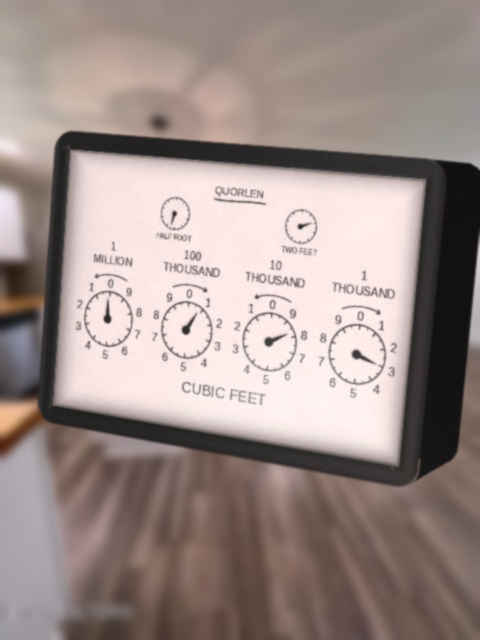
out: 8300 ft³
